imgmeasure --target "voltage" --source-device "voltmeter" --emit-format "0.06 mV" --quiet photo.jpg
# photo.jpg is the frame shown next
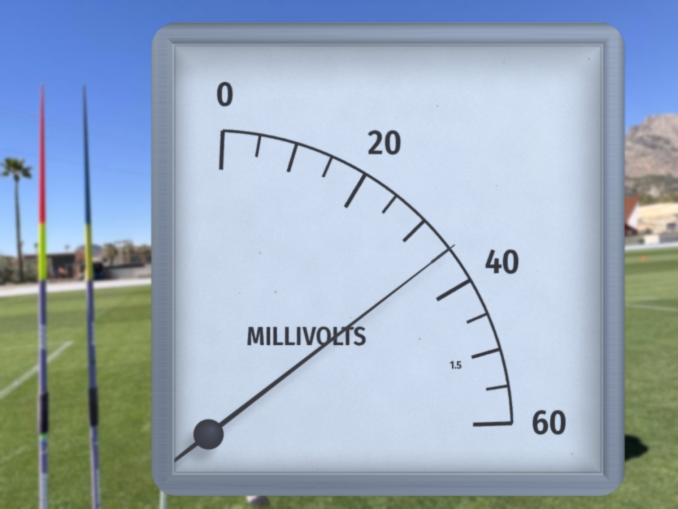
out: 35 mV
